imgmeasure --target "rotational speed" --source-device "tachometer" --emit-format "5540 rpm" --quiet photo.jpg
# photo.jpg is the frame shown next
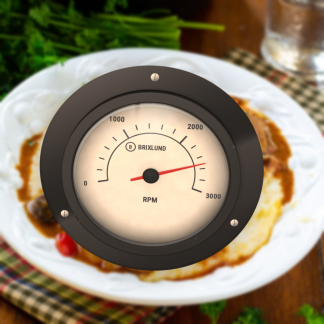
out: 2500 rpm
